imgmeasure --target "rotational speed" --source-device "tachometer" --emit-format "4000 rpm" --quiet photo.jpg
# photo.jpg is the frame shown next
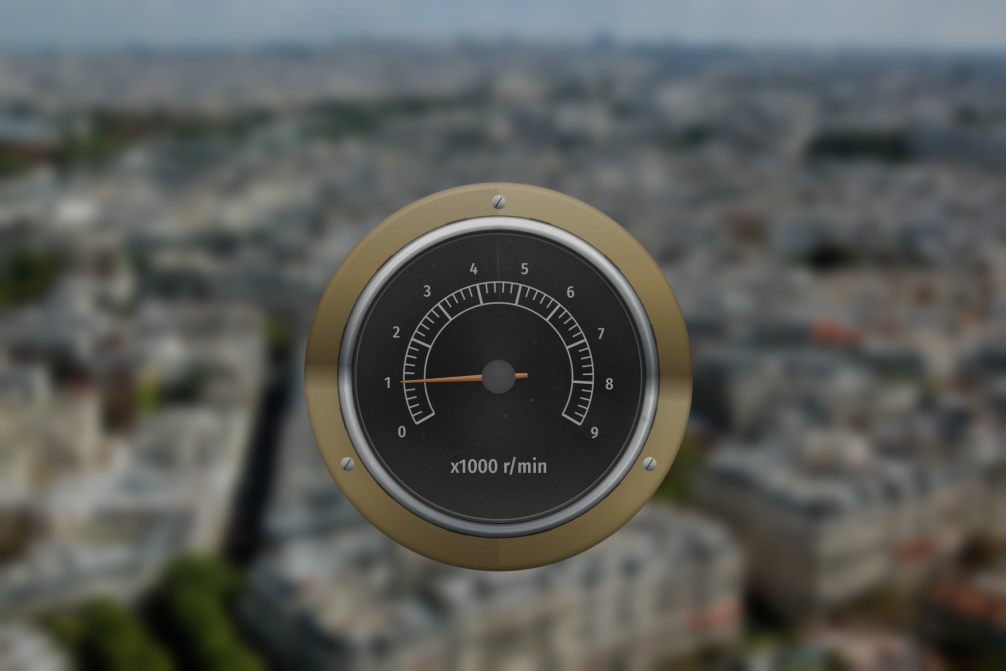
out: 1000 rpm
